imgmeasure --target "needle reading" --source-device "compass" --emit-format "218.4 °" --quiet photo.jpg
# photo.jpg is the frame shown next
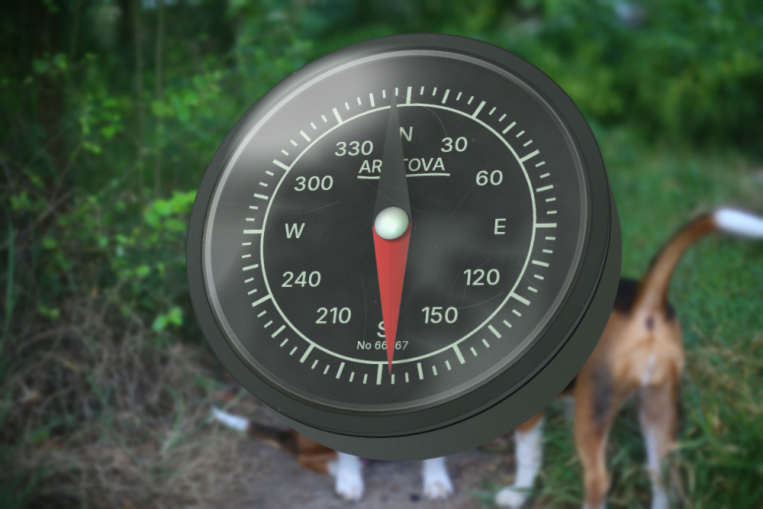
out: 175 °
